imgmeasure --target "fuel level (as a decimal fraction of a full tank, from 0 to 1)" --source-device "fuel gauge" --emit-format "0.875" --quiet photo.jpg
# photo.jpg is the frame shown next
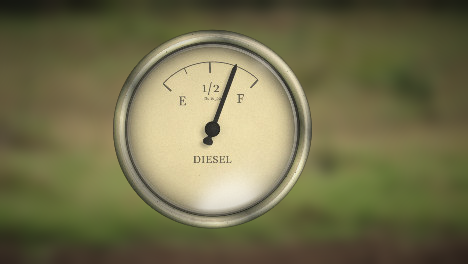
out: 0.75
